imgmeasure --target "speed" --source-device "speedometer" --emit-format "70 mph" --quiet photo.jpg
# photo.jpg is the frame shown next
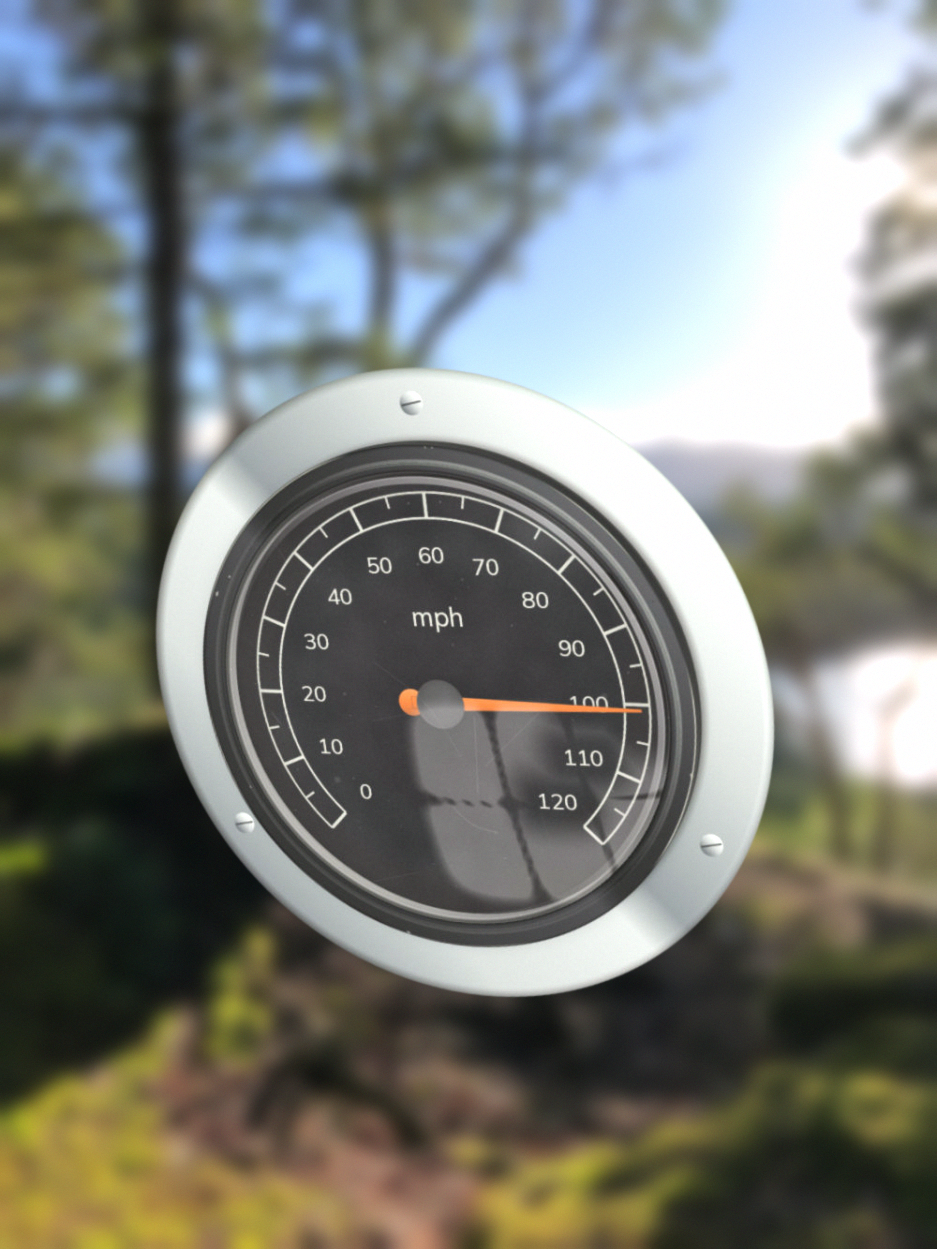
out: 100 mph
